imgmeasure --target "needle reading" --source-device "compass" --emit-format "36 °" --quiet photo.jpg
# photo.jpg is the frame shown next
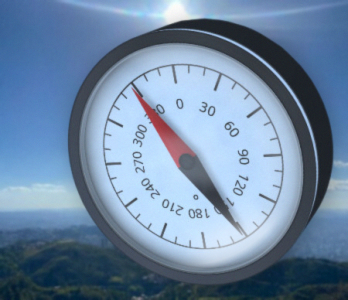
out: 330 °
